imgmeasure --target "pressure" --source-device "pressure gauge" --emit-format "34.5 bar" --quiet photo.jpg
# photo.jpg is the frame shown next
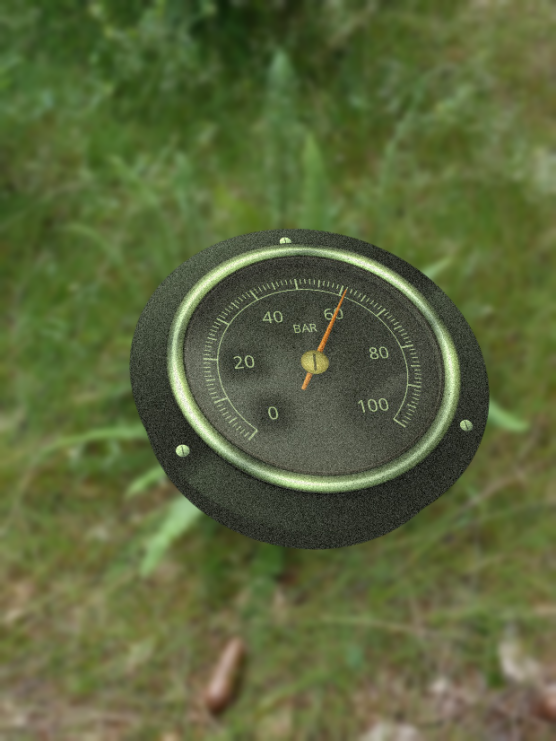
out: 61 bar
